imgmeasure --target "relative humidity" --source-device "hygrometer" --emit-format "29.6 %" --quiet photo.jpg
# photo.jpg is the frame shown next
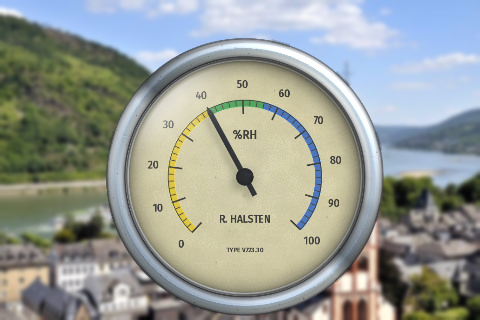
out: 40 %
